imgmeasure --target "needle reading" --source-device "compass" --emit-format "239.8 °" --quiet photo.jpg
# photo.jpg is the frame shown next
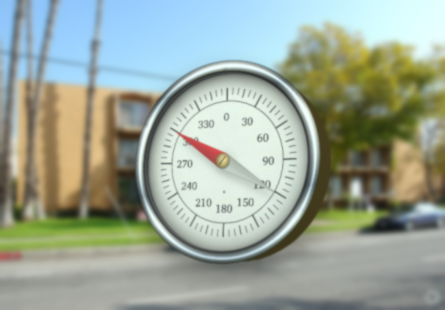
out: 300 °
